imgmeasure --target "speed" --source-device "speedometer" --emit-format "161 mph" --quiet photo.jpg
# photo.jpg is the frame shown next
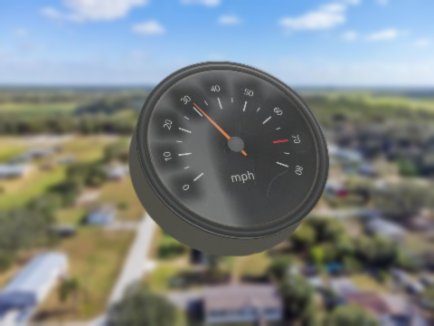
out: 30 mph
